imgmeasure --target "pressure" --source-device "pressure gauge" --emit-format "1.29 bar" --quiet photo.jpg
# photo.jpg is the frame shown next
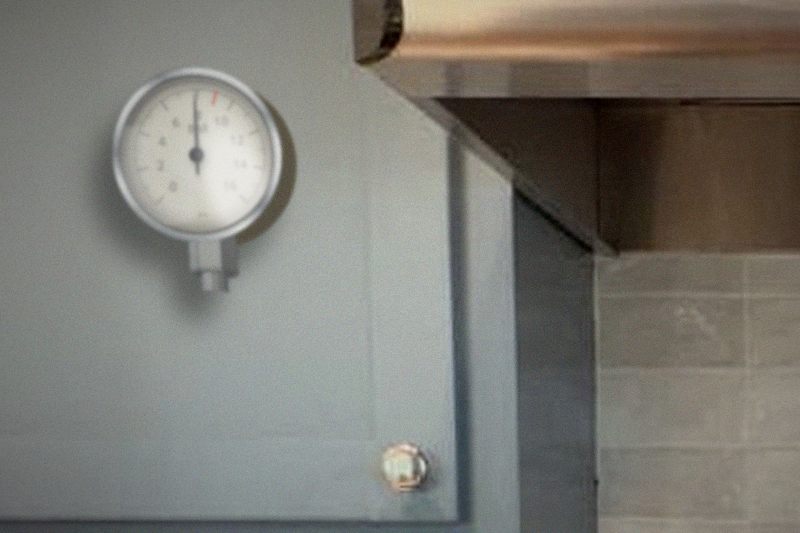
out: 8 bar
